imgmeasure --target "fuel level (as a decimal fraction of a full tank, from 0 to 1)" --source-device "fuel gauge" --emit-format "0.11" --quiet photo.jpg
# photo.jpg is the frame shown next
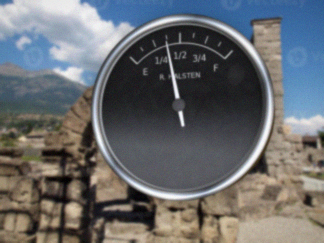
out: 0.375
